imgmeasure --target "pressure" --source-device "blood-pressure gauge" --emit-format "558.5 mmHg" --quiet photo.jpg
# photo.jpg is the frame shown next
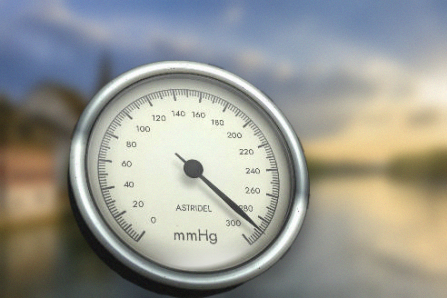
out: 290 mmHg
